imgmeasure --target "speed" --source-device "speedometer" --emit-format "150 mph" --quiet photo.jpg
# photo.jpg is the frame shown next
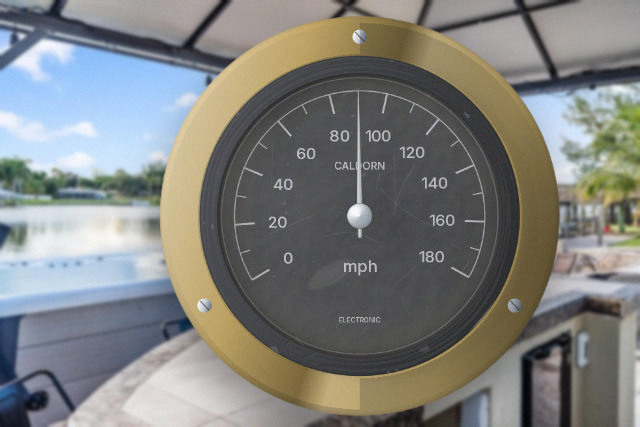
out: 90 mph
